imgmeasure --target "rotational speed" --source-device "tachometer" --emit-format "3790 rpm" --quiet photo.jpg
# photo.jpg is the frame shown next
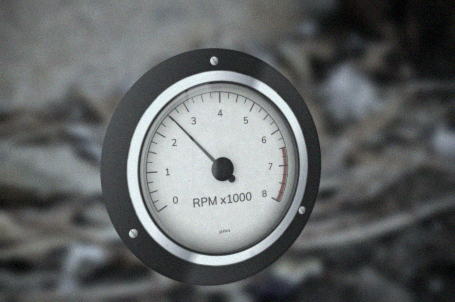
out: 2500 rpm
